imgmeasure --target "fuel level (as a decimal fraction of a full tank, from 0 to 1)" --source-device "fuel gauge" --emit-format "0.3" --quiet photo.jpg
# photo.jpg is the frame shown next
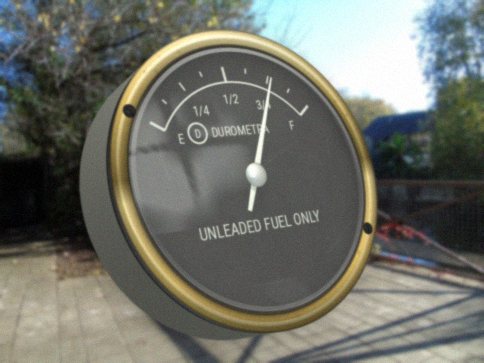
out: 0.75
